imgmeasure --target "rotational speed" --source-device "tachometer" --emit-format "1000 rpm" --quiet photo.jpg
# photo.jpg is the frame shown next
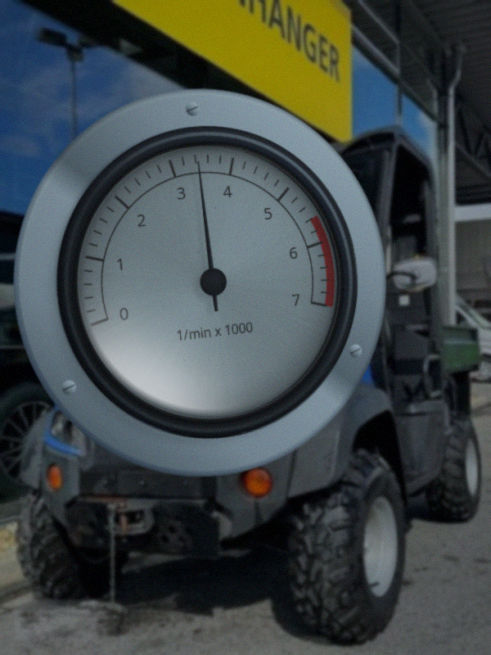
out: 3400 rpm
